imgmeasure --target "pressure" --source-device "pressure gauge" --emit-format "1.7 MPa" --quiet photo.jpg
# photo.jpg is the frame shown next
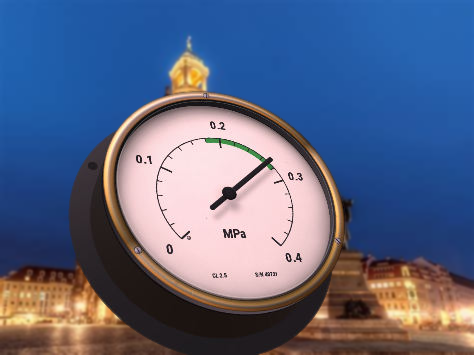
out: 0.27 MPa
